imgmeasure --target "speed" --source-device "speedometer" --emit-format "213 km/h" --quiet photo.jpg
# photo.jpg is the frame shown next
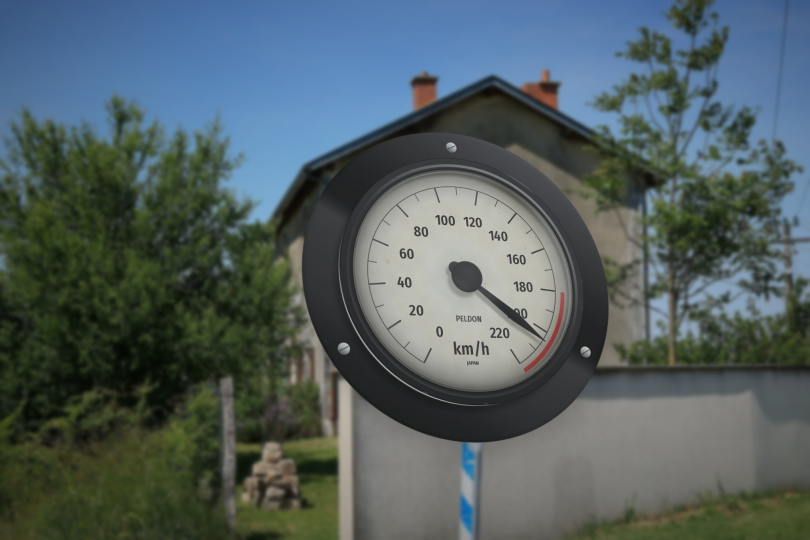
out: 205 km/h
